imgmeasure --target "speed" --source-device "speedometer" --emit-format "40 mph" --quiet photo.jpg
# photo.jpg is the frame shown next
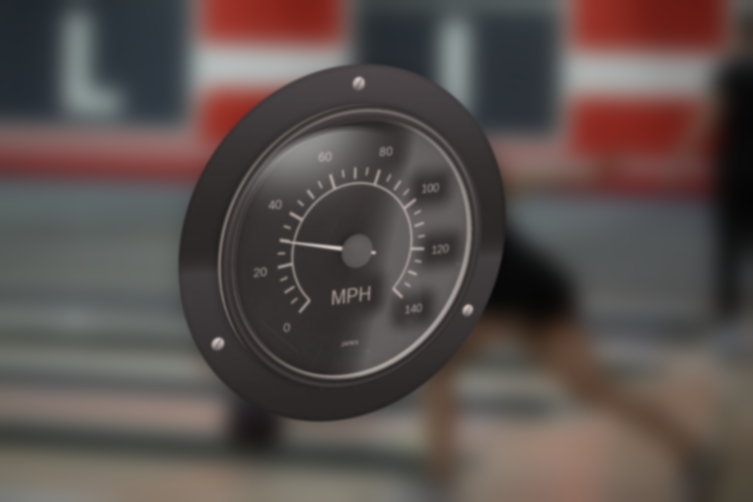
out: 30 mph
